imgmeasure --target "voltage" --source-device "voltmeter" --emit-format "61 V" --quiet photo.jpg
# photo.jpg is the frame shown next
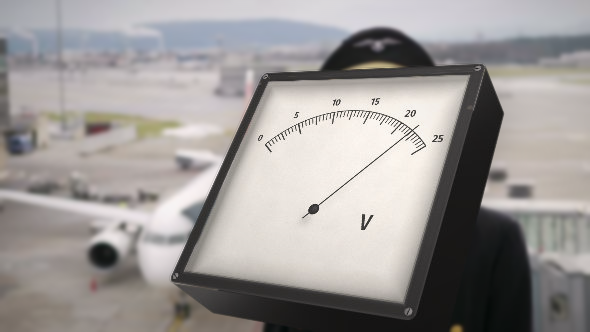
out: 22.5 V
